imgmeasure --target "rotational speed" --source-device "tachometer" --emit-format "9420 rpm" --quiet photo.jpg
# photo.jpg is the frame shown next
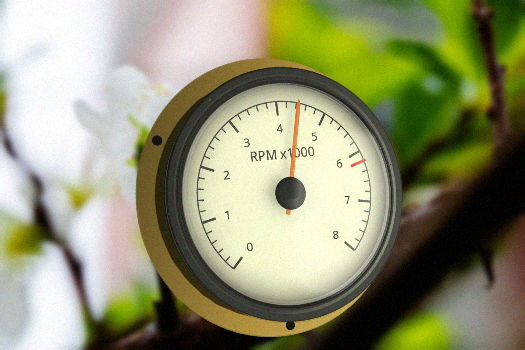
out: 4400 rpm
